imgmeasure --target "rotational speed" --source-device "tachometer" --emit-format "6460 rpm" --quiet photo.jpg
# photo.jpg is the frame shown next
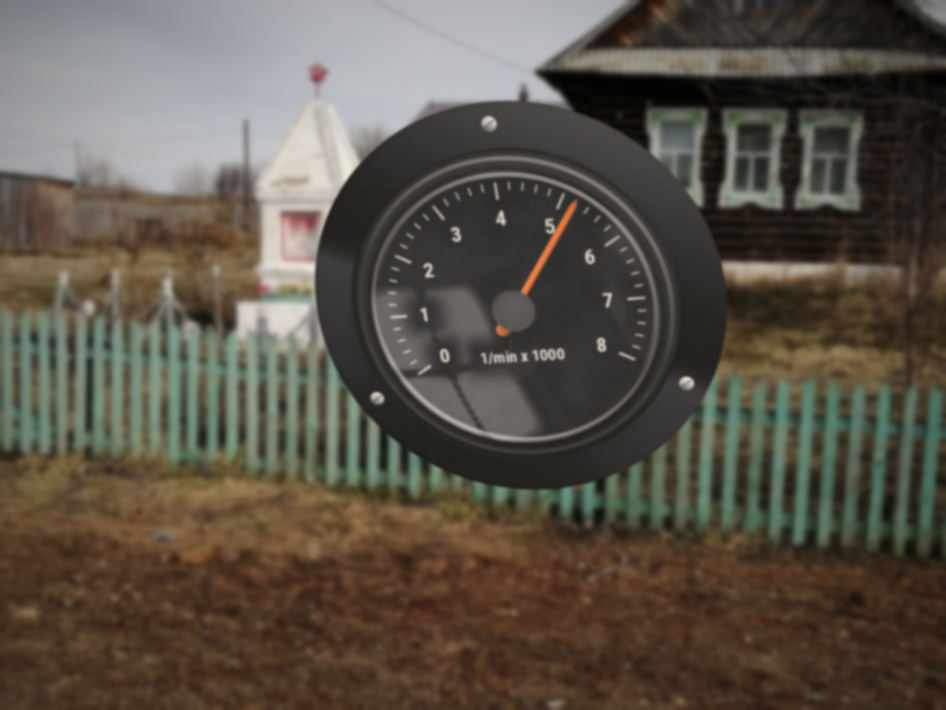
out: 5200 rpm
